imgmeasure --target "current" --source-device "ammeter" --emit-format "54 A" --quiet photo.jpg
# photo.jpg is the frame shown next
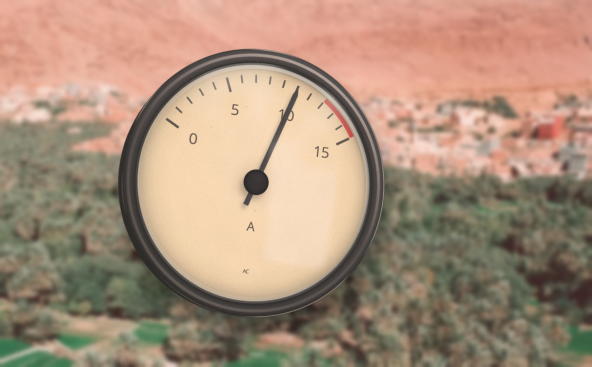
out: 10 A
